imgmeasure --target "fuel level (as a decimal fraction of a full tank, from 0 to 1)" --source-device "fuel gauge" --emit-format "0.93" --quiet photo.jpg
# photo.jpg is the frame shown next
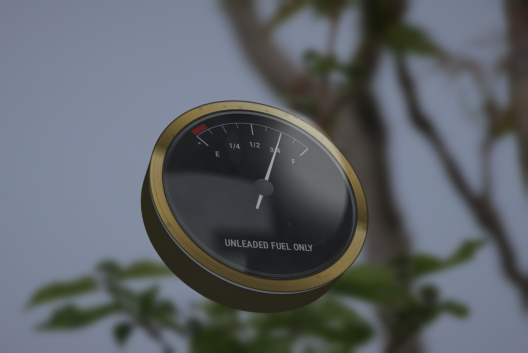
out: 0.75
